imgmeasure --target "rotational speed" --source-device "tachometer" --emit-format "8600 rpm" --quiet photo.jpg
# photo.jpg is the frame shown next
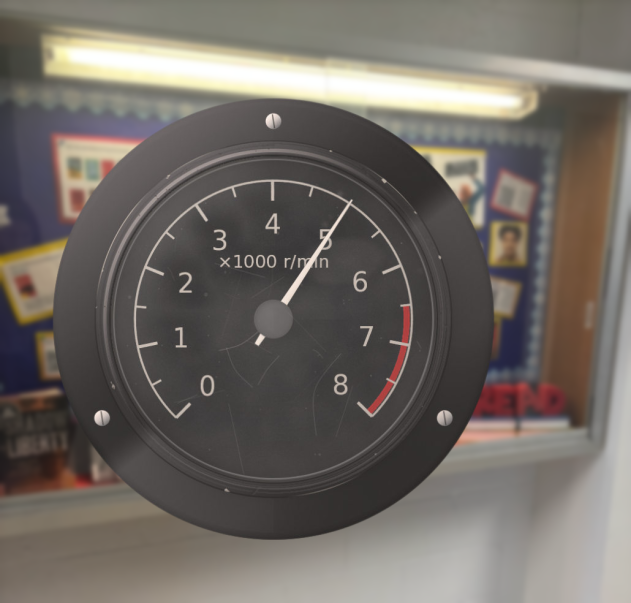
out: 5000 rpm
